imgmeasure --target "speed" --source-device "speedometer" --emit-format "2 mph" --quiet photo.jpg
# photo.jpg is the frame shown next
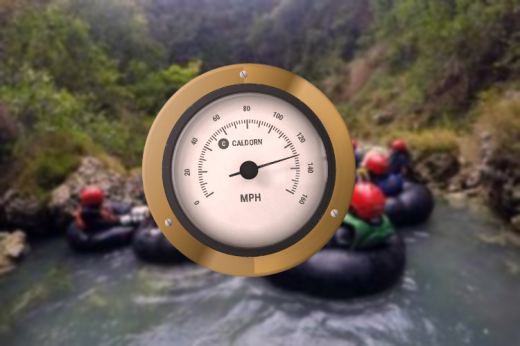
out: 130 mph
